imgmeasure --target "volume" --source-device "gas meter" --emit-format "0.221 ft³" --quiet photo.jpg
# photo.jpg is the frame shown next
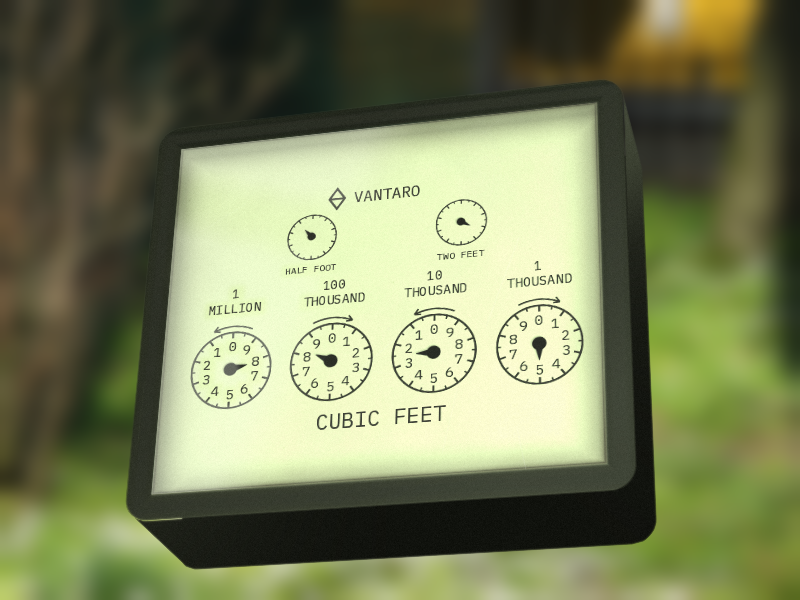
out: 782500 ft³
